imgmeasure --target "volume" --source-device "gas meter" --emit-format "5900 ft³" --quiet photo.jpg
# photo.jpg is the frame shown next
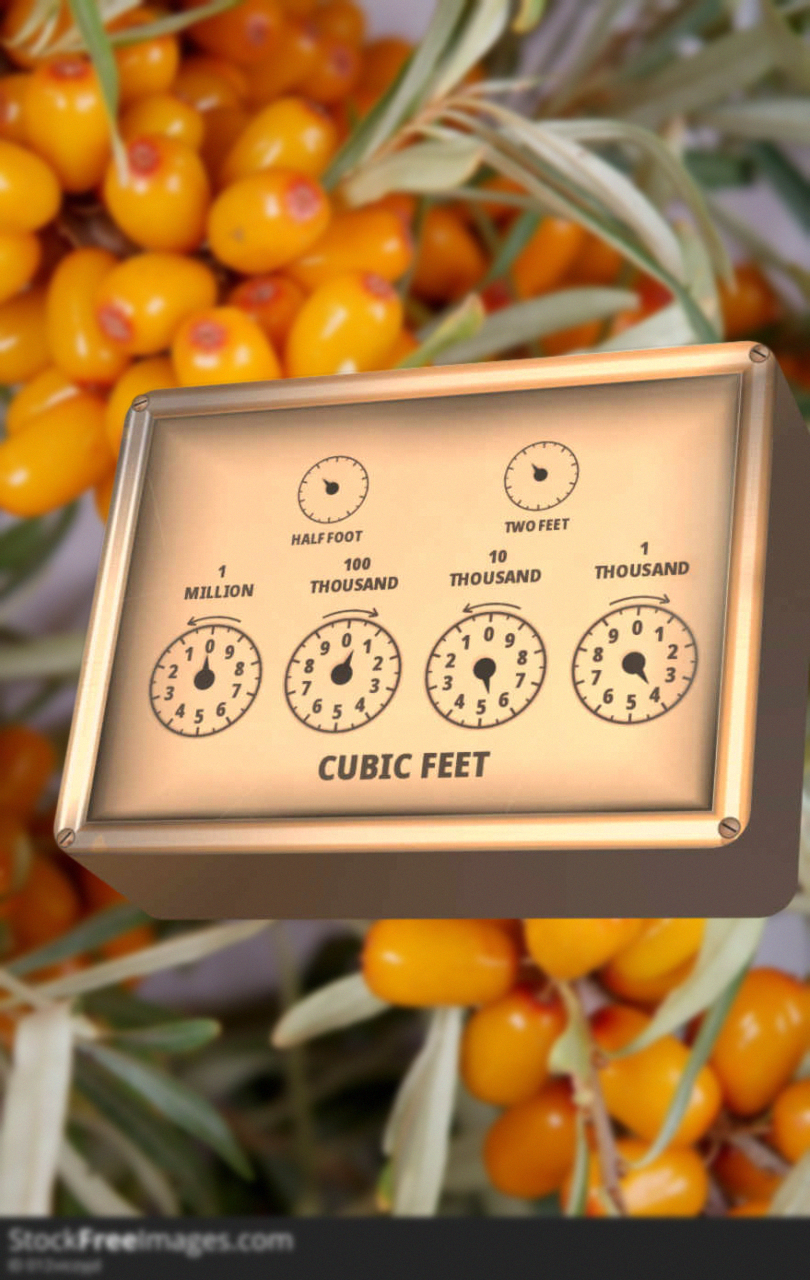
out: 5400 ft³
